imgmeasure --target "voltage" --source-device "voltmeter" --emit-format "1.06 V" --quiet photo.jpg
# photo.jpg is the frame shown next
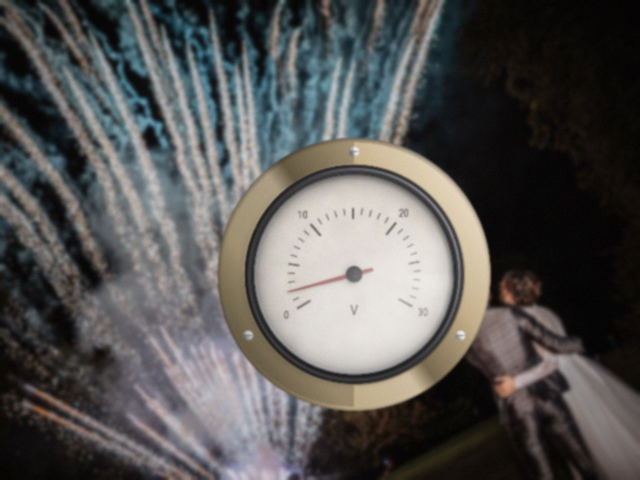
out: 2 V
